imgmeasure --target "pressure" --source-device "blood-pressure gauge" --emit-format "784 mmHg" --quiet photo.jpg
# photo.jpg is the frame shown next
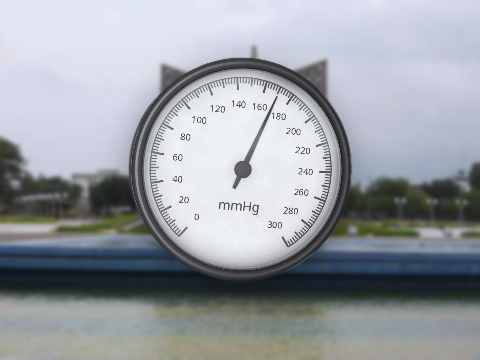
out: 170 mmHg
